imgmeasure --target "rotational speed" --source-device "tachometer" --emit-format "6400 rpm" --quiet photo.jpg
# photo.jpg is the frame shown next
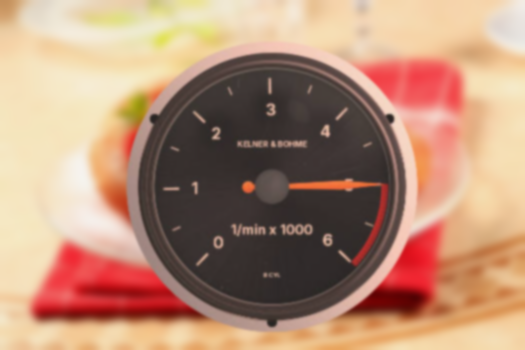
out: 5000 rpm
